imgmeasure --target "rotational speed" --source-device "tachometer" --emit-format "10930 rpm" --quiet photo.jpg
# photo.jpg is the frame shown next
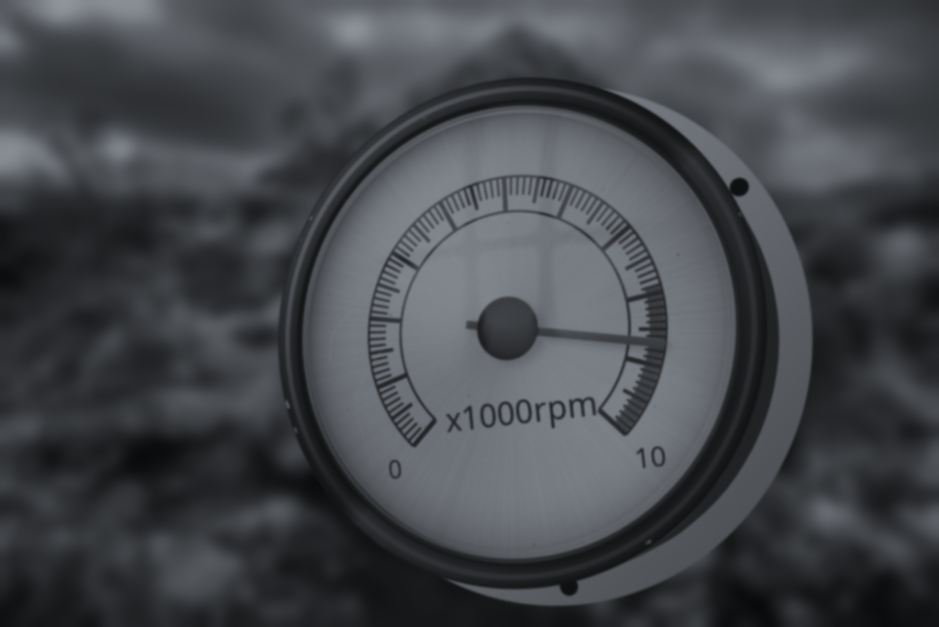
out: 8700 rpm
